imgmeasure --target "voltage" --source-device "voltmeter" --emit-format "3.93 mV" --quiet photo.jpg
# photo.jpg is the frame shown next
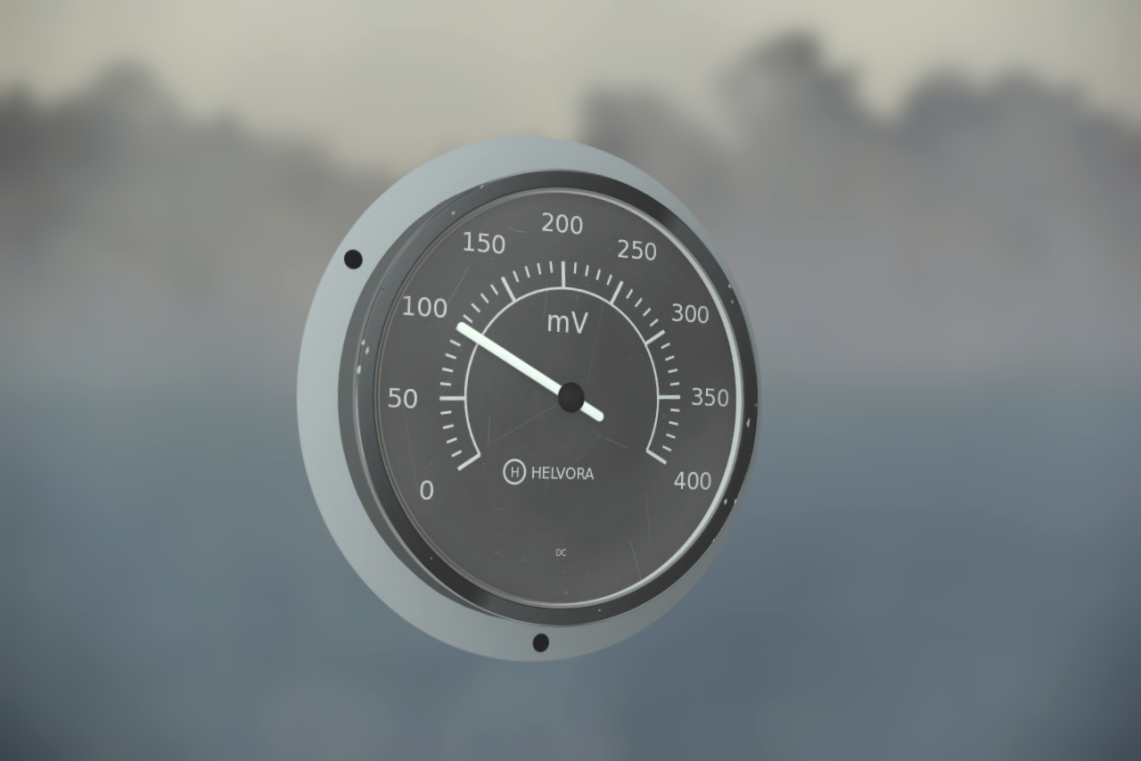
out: 100 mV
